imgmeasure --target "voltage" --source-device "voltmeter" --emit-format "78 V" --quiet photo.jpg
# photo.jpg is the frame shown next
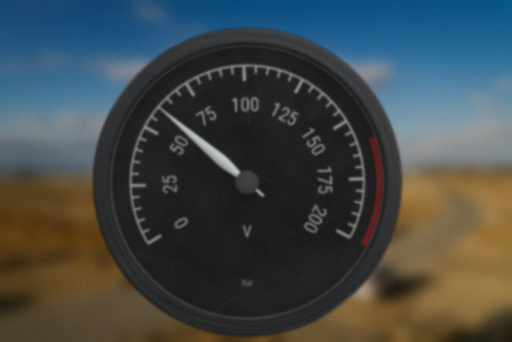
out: 60 V
